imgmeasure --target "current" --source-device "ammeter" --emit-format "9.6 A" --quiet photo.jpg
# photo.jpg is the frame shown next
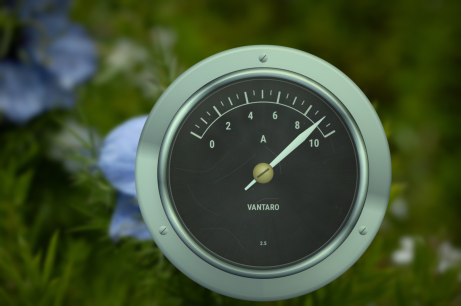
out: 9 A
